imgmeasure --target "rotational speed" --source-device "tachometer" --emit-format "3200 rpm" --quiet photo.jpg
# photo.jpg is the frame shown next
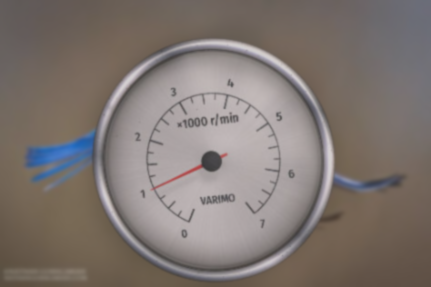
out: 1000 rpm
